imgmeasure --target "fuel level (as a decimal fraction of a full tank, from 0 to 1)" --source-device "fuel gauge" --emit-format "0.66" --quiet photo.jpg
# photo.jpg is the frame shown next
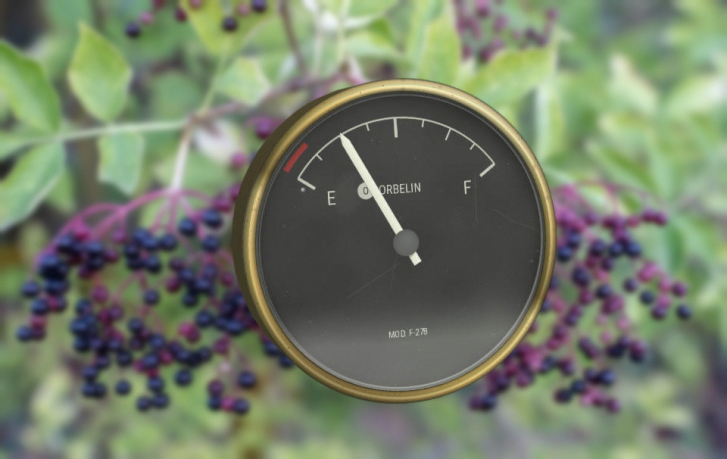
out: 0.25
